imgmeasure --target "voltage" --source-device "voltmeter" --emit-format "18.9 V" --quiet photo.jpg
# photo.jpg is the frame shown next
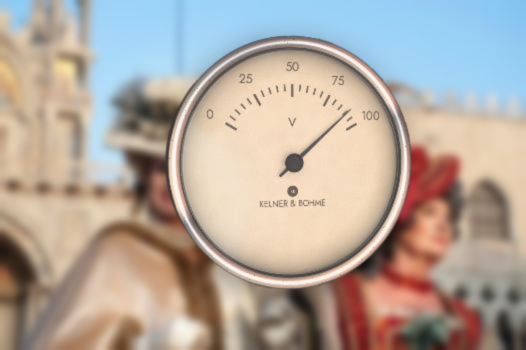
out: 90 V
